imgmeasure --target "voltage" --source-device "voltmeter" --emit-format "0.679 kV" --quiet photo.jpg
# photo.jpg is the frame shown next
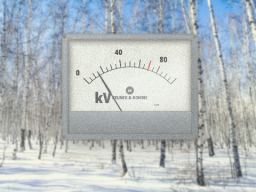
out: 15 kV
